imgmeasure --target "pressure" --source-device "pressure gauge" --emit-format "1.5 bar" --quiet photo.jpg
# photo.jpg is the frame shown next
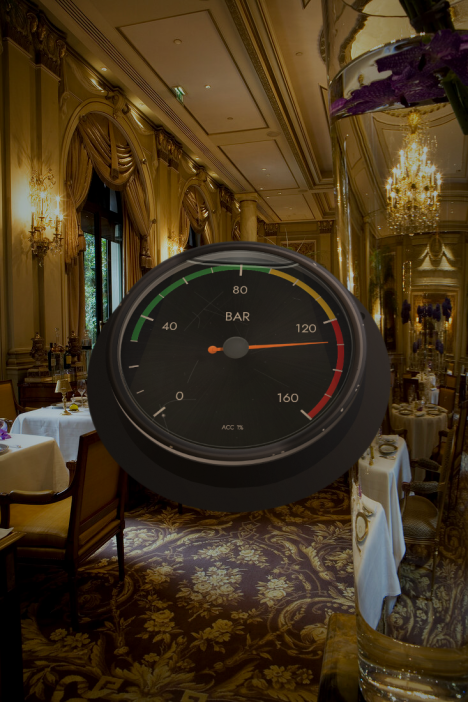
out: 130 bar
